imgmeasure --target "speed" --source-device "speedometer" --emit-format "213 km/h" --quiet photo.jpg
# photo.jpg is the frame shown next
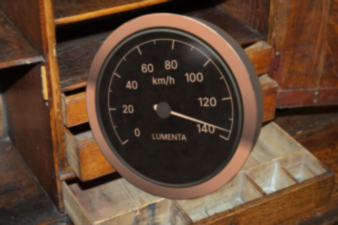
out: 135 km/h
